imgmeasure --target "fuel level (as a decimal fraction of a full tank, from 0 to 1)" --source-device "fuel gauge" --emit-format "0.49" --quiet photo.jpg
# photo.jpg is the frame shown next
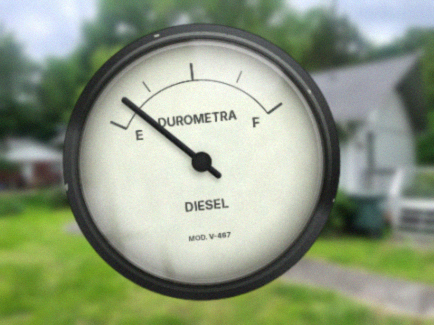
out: 0.125
